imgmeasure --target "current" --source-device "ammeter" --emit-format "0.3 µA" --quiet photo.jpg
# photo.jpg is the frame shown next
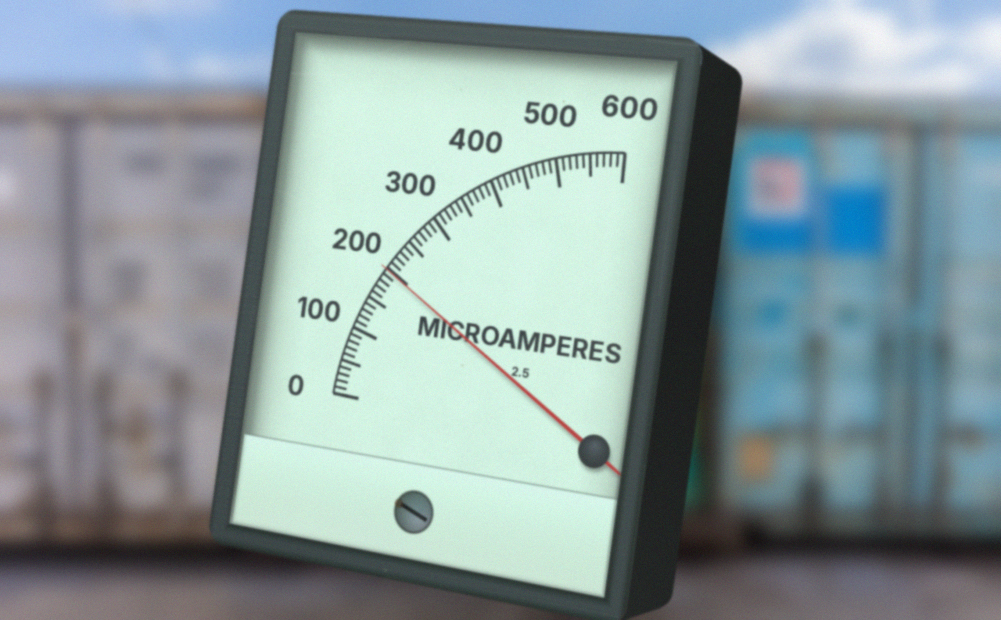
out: 200 µA
